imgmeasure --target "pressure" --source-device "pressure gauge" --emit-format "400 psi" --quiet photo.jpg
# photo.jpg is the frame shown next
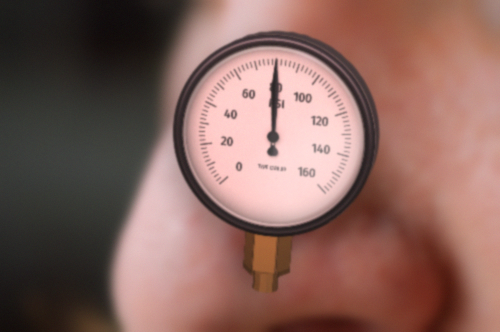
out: 80 psi
